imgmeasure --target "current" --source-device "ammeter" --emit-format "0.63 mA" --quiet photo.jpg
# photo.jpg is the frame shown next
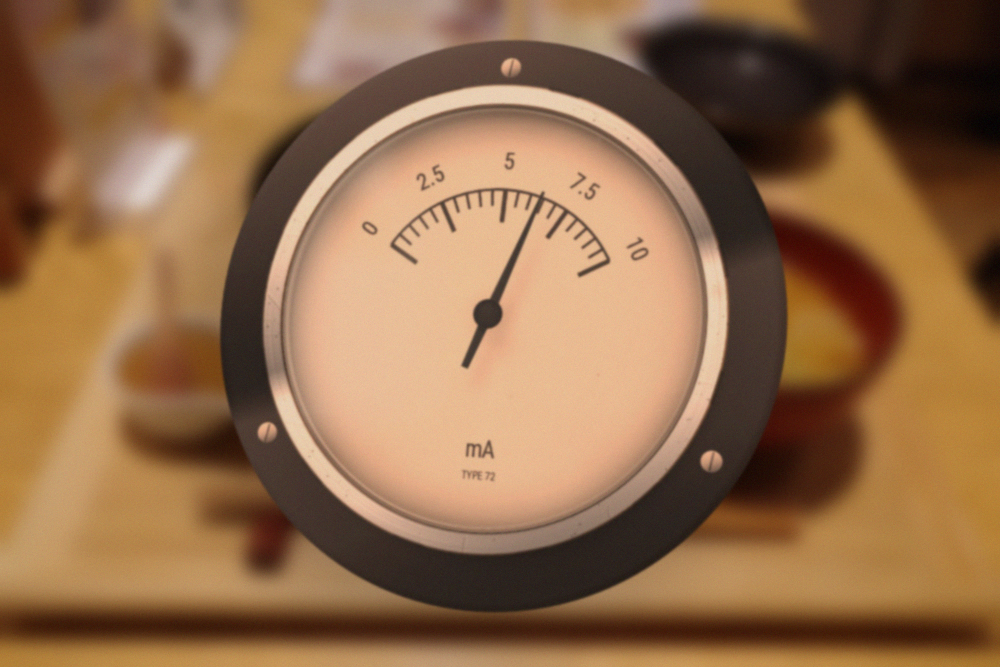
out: 6.5 mA
